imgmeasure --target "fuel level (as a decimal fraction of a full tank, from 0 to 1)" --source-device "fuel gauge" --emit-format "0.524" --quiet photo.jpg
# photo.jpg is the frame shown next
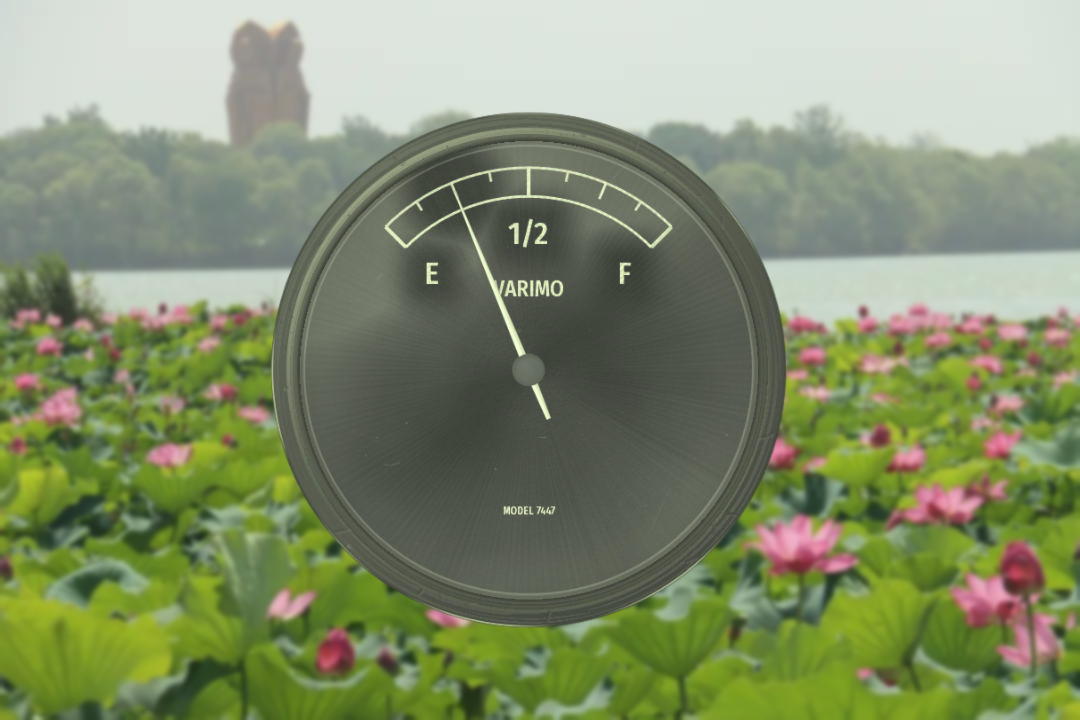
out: 0.25
